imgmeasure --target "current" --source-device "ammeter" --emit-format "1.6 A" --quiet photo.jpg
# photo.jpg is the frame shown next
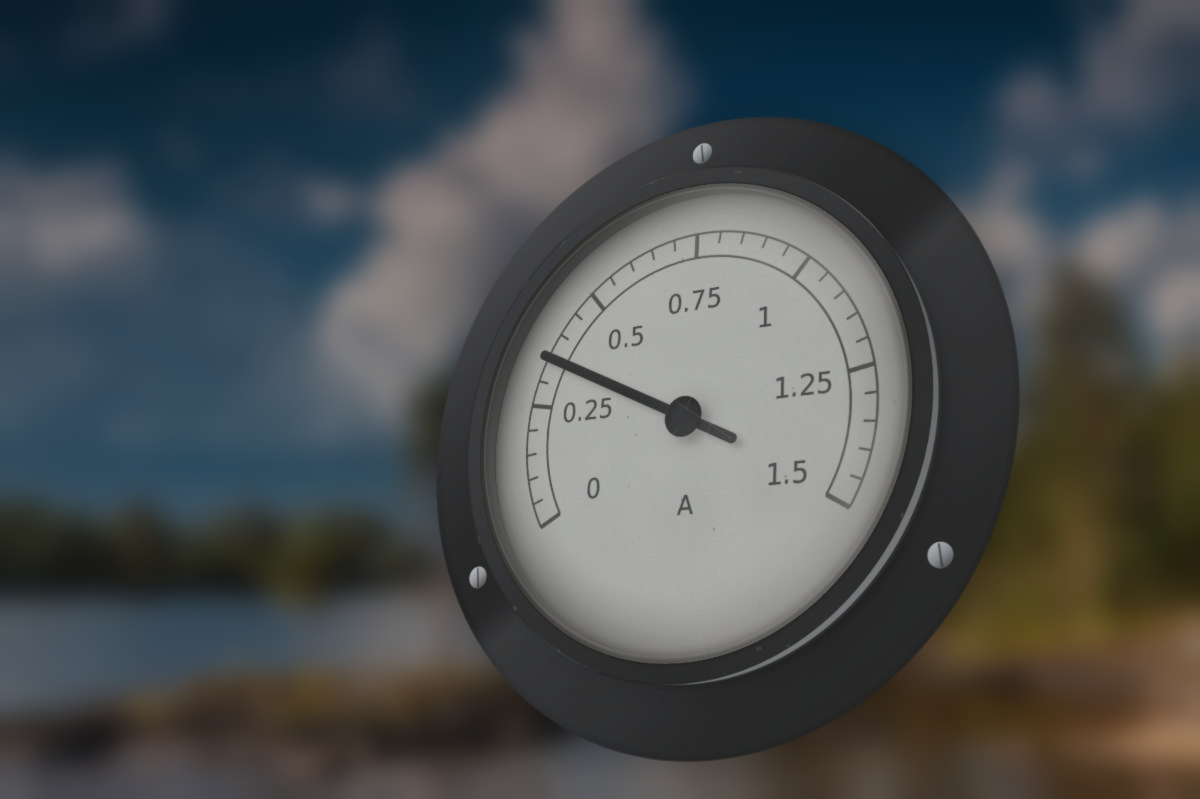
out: 0.35 A
